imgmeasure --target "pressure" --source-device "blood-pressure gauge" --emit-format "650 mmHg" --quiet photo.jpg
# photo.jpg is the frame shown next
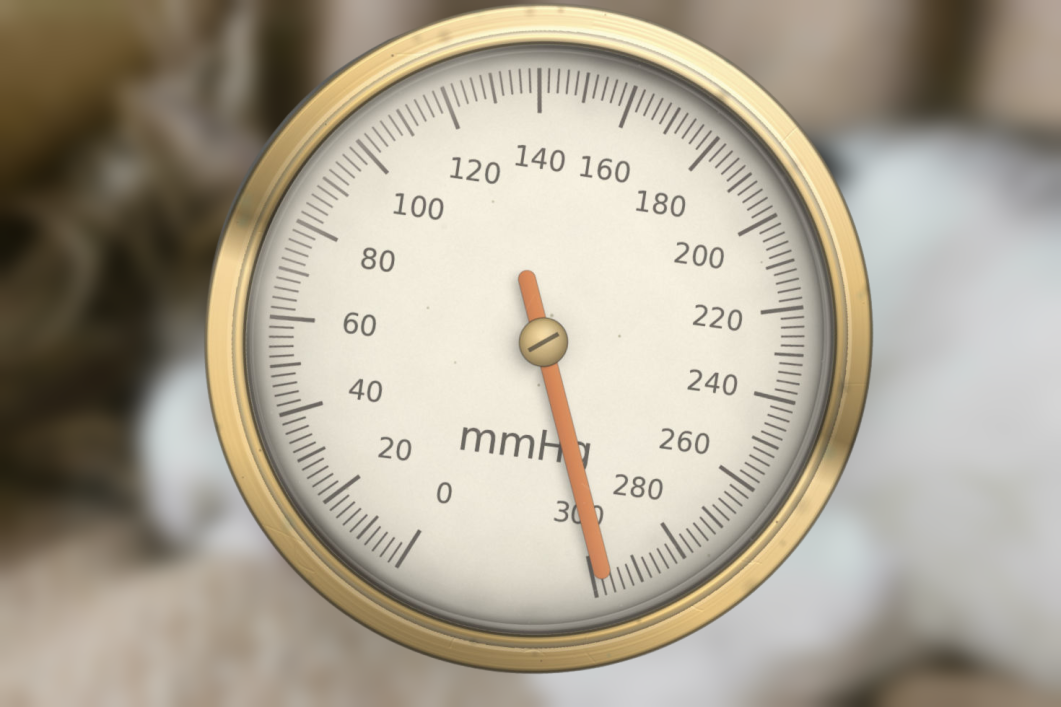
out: 298 mmHg
